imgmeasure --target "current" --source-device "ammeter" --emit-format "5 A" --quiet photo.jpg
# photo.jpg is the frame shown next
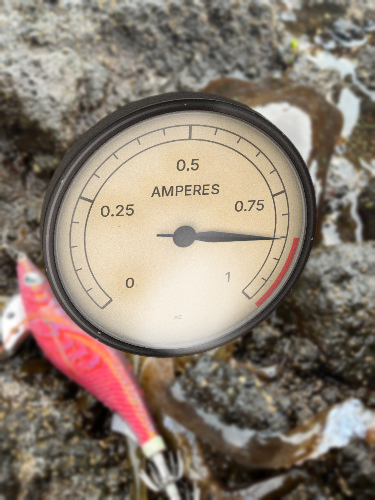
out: 0.85 A
